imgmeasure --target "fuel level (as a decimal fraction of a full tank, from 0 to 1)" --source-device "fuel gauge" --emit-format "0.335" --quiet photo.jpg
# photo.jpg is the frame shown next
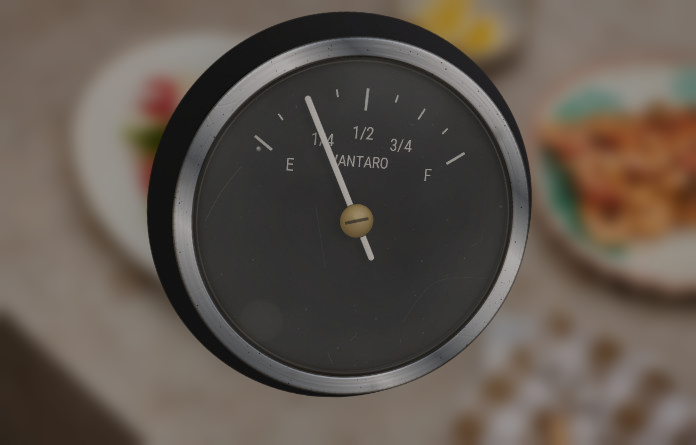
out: 0.25
